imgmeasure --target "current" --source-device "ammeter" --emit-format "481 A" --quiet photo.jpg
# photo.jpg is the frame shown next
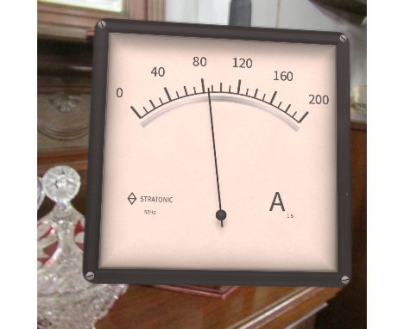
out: 85 A
